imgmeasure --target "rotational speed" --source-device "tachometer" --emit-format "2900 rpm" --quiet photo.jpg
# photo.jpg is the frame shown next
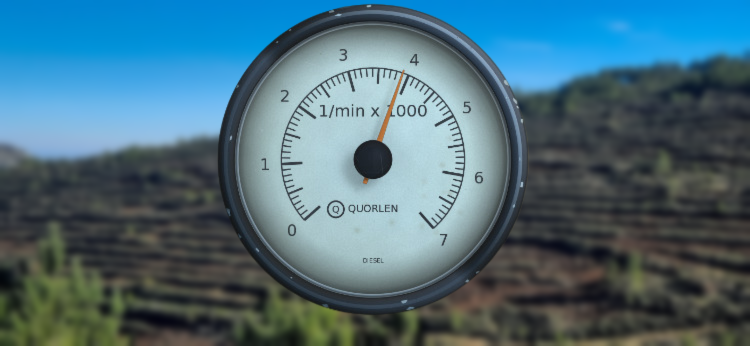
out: 3900 rpm
